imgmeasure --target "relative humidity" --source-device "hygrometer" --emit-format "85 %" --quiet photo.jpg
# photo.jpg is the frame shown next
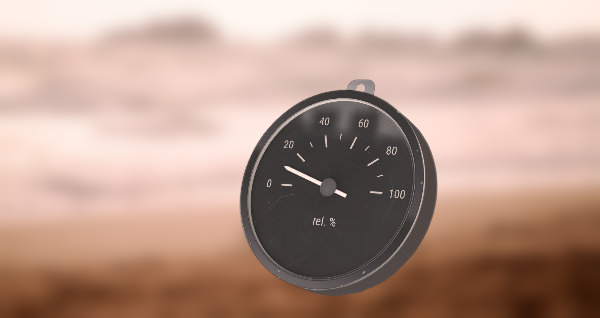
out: 10 %
